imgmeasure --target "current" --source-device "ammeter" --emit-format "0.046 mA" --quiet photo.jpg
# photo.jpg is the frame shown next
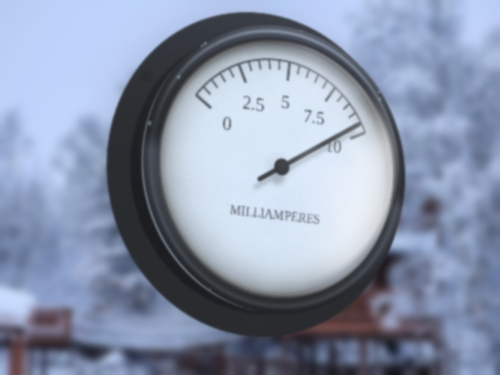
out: 9.5 mA
